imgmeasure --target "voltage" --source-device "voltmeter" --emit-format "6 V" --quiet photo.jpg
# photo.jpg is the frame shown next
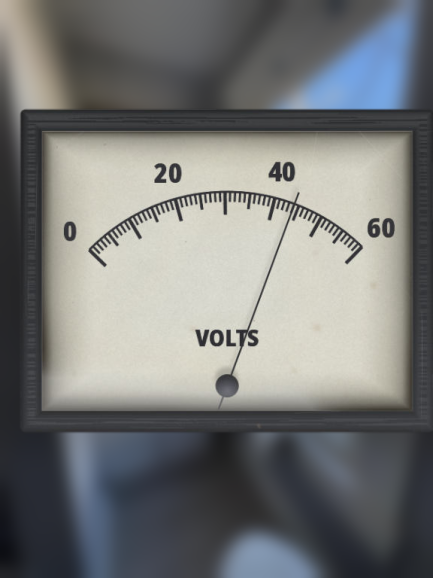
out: 44 V
